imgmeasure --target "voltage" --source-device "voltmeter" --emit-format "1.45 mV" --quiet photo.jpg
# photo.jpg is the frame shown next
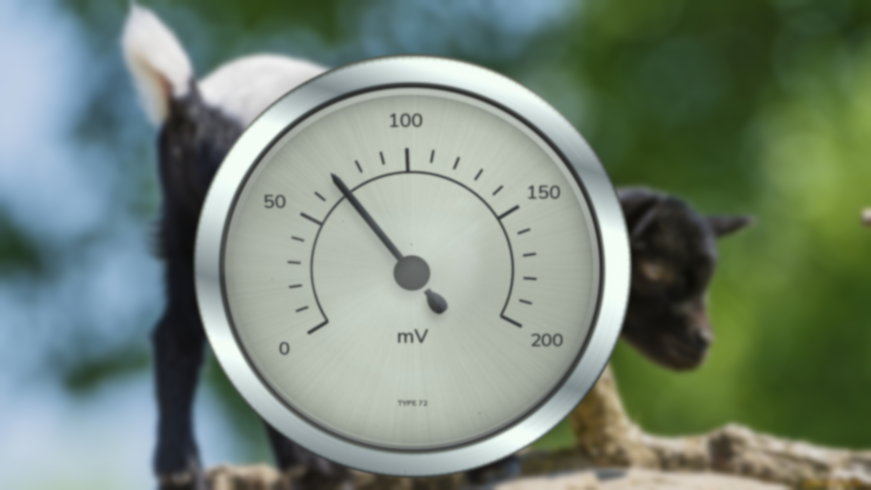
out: 70 mV
